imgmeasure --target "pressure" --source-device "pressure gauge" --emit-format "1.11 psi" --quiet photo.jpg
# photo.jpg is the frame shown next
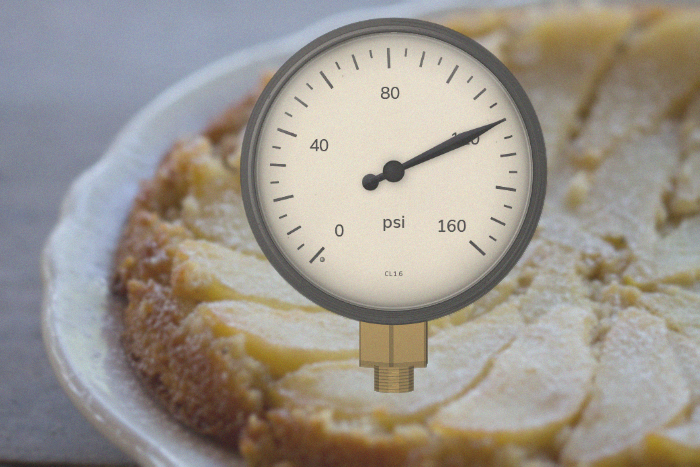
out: 120 psi
